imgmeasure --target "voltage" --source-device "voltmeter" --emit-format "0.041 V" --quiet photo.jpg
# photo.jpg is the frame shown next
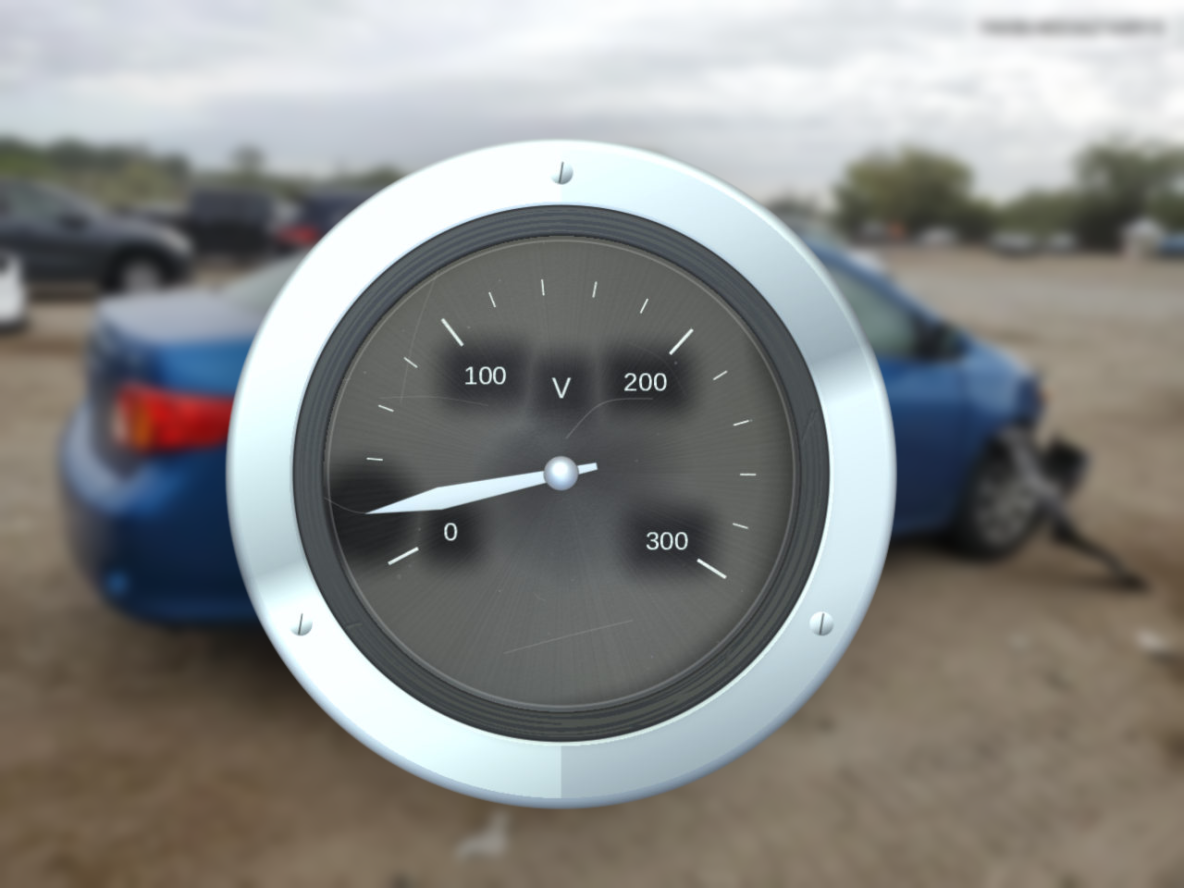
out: 20 V
